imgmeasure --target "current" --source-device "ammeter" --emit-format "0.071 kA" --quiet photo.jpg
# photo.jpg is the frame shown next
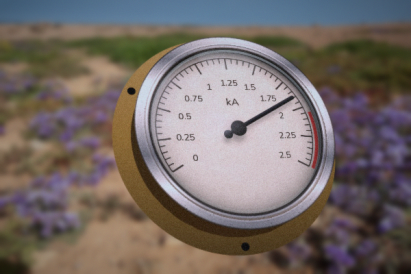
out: 1.9 kA
